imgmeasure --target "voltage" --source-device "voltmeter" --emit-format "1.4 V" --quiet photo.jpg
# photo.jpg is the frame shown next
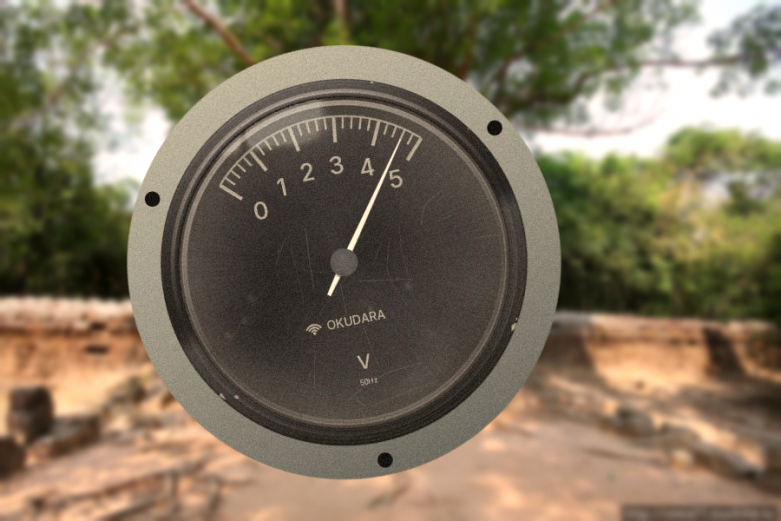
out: 4.6 V
